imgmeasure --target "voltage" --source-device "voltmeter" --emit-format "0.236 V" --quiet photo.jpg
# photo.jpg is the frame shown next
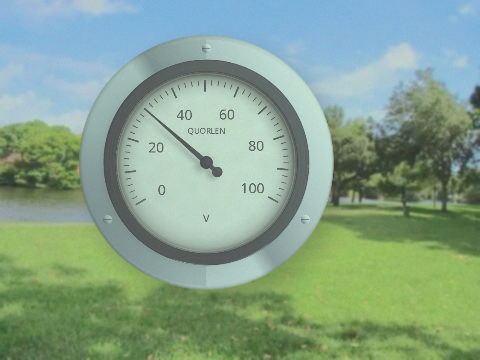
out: 30 V
